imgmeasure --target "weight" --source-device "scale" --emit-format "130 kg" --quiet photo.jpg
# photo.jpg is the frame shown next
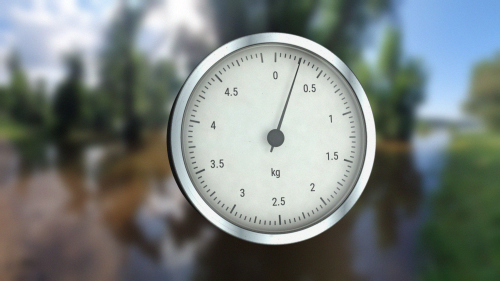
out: 0.25 kg
